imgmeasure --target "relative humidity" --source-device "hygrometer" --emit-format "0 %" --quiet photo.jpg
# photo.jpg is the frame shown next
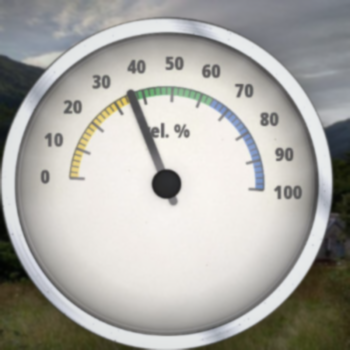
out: 36 %
